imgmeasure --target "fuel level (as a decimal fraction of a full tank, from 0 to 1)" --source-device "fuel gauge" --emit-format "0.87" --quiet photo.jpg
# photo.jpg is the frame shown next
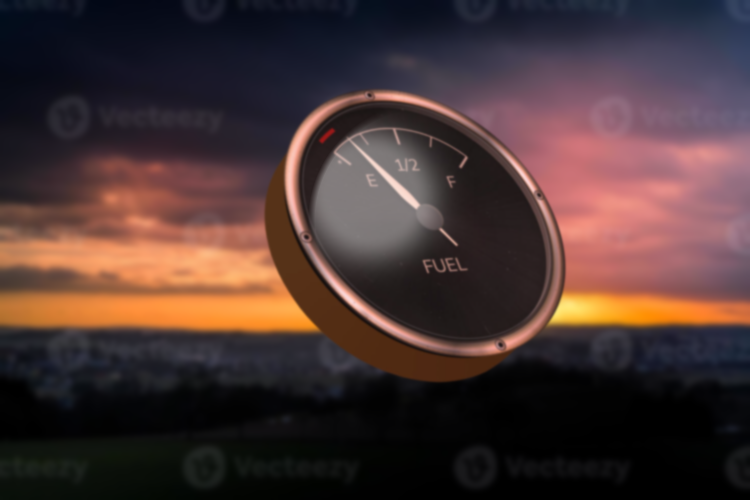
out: 0.125
